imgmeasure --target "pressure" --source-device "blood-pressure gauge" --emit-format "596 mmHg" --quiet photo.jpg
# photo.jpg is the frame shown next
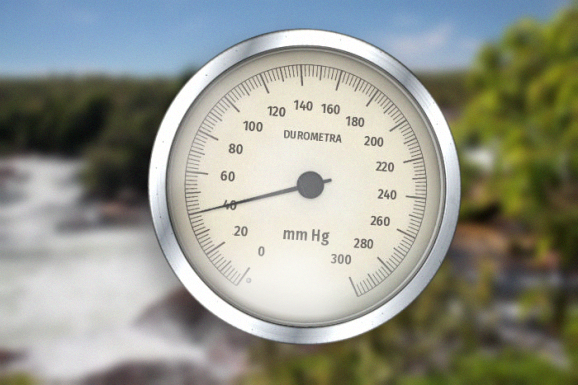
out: 40 mmHg
